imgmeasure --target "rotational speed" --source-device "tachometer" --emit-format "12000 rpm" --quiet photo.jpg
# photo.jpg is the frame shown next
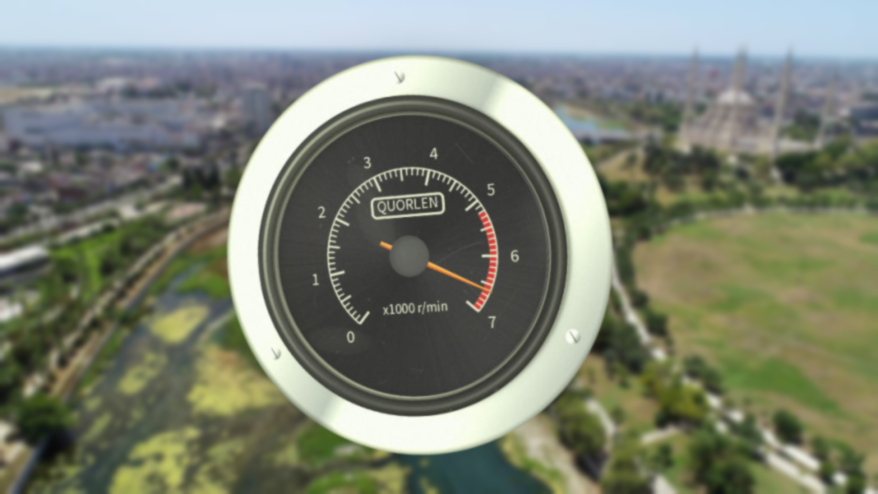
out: 6600 rpm
